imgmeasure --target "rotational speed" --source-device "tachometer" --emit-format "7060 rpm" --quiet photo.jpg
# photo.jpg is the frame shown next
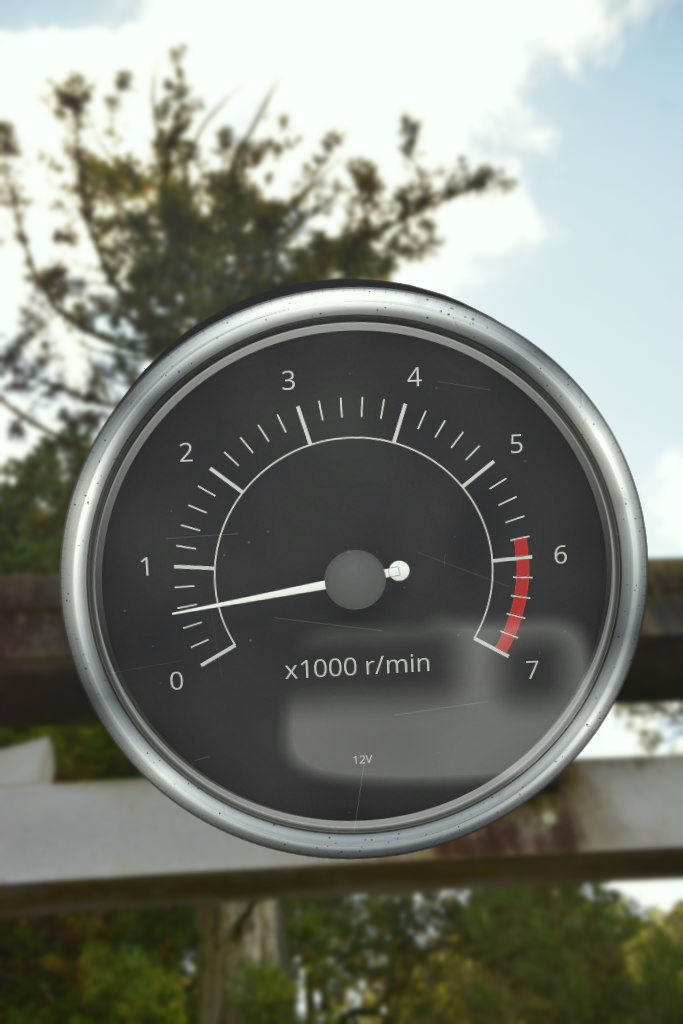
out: 600 rpm
